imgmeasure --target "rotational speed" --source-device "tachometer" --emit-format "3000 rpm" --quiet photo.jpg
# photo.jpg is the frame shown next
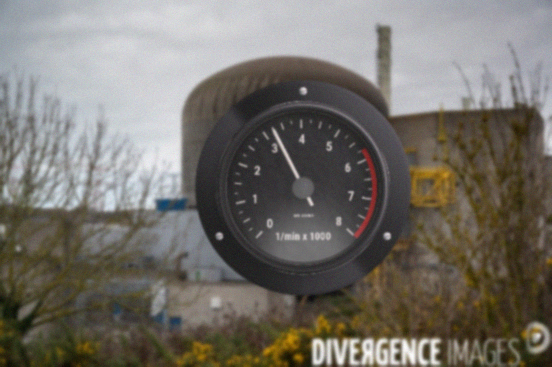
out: 3250 rpm
